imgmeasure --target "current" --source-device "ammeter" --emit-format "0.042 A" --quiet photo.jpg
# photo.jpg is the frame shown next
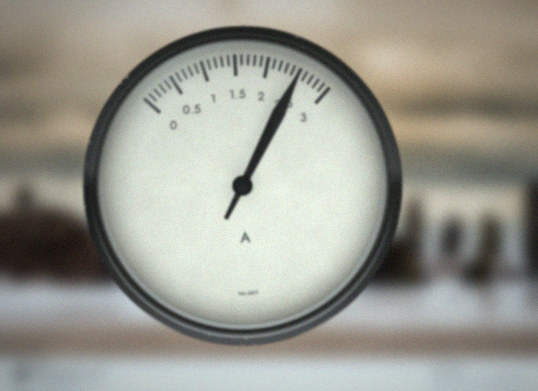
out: 2.5 A
